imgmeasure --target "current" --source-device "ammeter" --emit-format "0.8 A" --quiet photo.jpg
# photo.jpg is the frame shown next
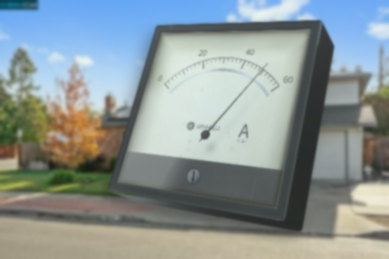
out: 50 A
